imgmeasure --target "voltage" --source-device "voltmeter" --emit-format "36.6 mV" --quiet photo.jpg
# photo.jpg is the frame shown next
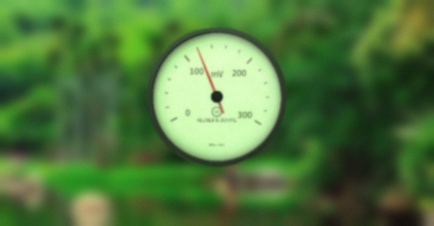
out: 120 mV
